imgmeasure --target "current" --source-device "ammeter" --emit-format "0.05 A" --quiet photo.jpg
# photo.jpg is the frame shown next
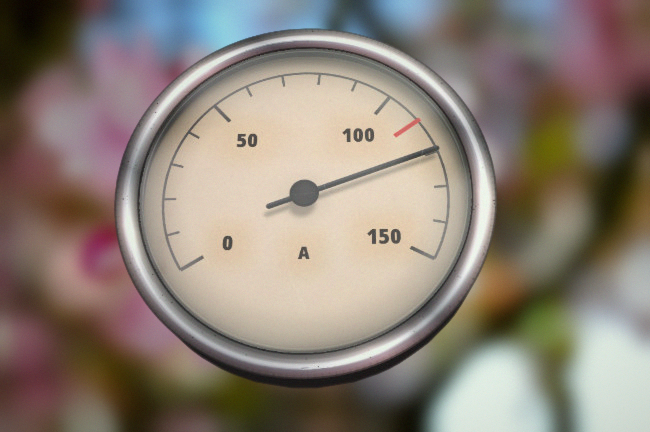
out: 120 A
